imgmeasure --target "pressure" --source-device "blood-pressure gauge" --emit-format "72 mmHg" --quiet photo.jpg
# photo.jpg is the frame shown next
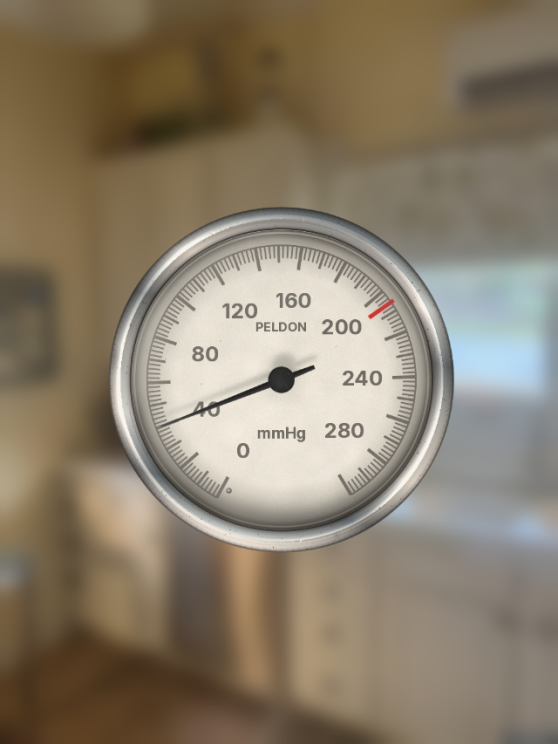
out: 40 mmHg
